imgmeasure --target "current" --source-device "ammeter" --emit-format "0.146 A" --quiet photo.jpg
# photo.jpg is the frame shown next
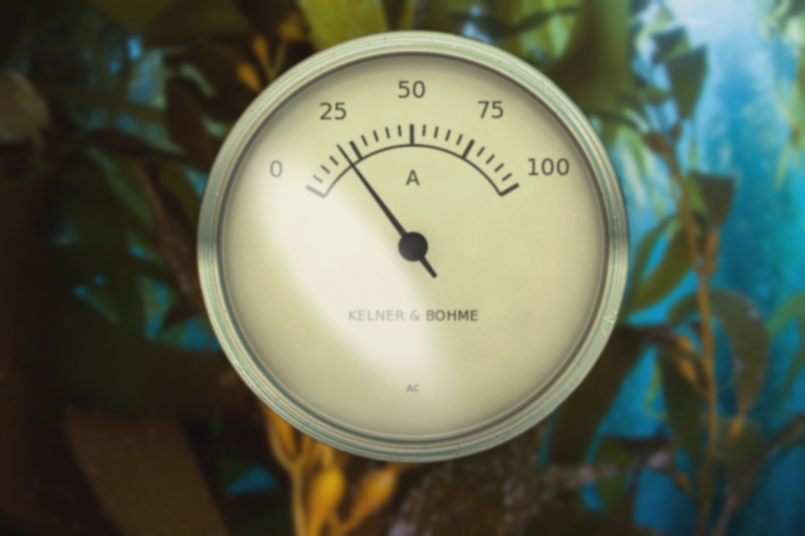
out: 20 A
